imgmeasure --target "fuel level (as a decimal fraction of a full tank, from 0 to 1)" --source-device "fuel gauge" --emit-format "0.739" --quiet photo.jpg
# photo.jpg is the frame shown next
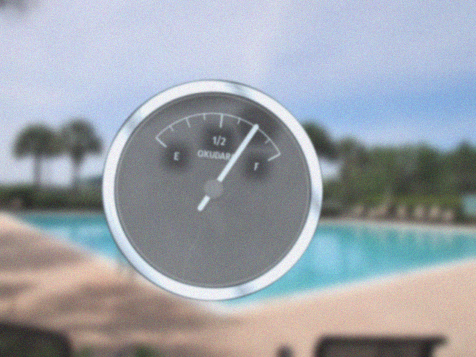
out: 0.75
